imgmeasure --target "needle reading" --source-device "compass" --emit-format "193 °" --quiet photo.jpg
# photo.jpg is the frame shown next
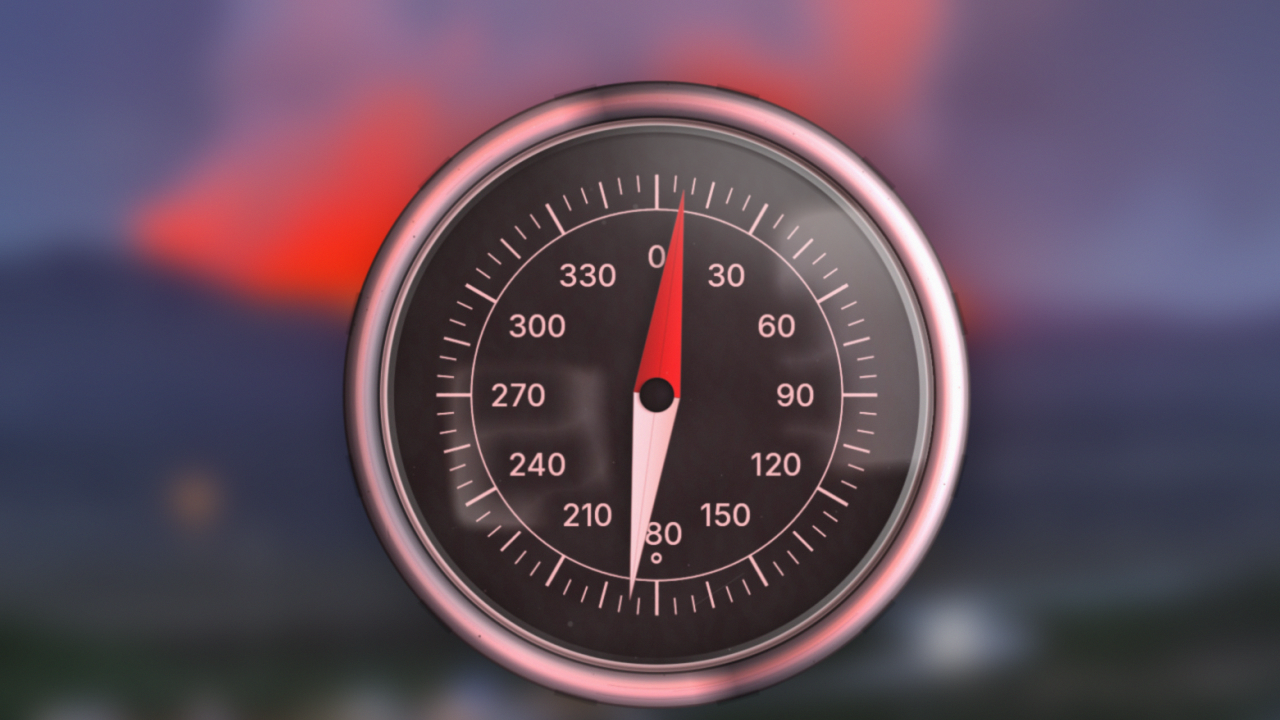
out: 7.5 °
